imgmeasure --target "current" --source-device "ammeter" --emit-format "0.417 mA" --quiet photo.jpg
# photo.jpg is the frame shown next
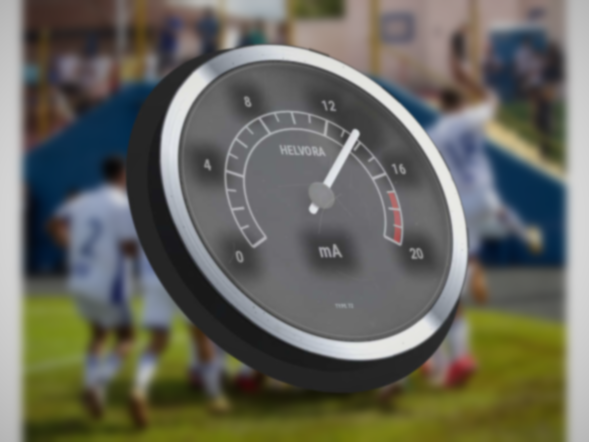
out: 13.5 mA
